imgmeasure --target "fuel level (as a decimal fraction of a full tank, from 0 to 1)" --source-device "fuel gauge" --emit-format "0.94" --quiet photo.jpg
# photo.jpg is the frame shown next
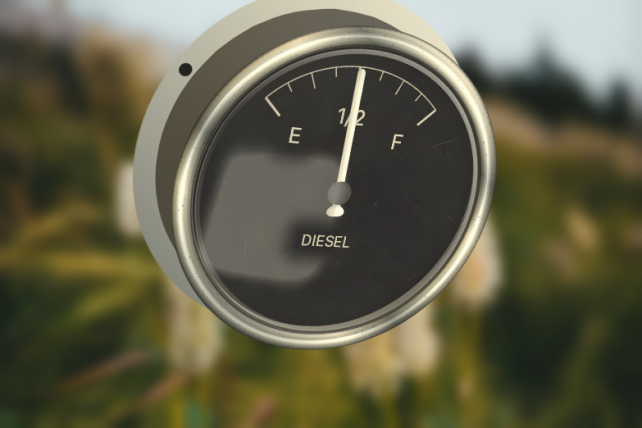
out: 0.5
